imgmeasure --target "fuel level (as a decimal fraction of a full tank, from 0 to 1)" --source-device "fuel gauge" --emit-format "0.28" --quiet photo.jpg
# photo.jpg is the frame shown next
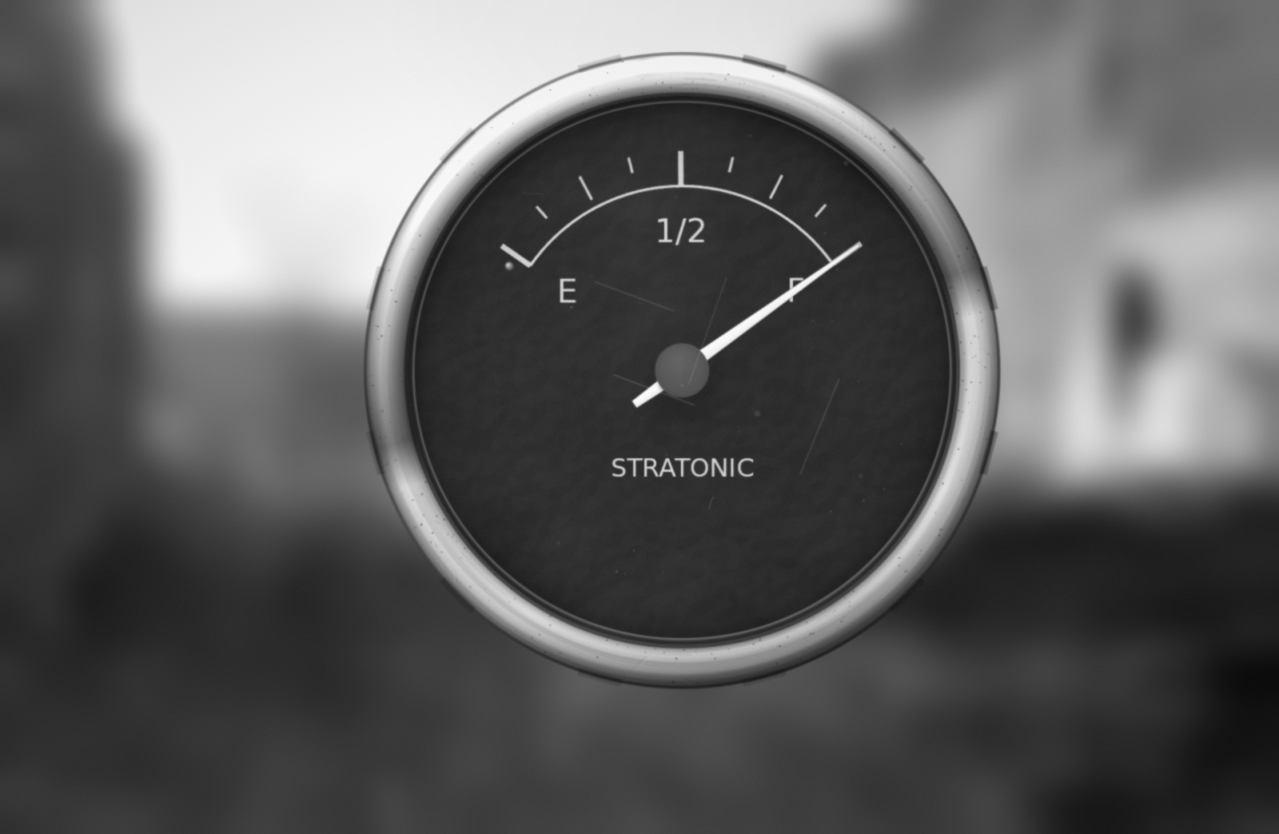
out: 1
